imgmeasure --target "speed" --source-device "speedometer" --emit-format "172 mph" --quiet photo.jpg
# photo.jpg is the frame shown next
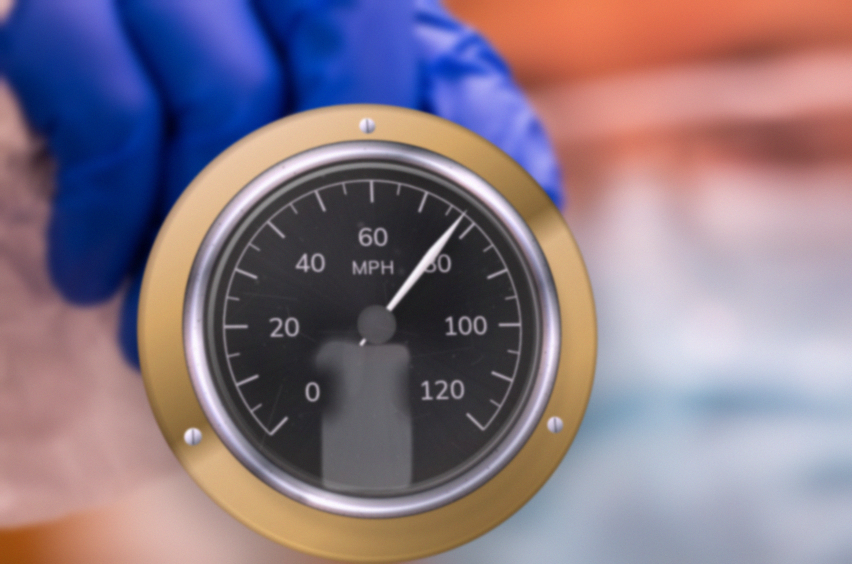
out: 77.5 mph
